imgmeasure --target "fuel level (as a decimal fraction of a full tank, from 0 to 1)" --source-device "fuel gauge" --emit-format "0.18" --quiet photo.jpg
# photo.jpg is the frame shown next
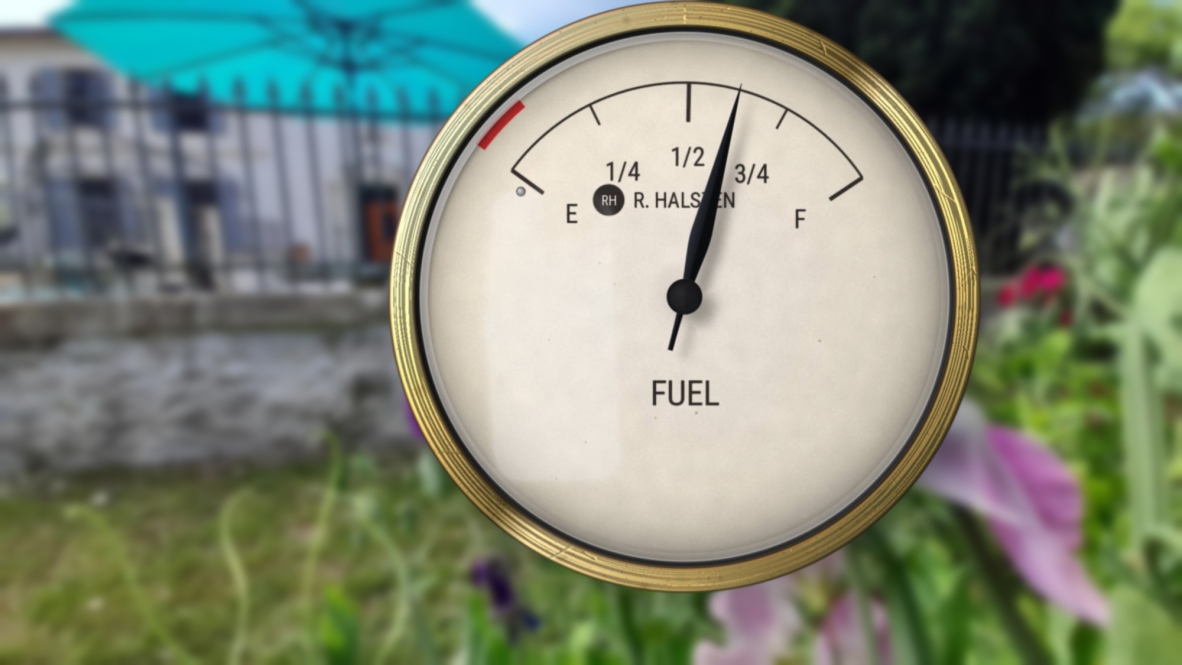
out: 0.625
